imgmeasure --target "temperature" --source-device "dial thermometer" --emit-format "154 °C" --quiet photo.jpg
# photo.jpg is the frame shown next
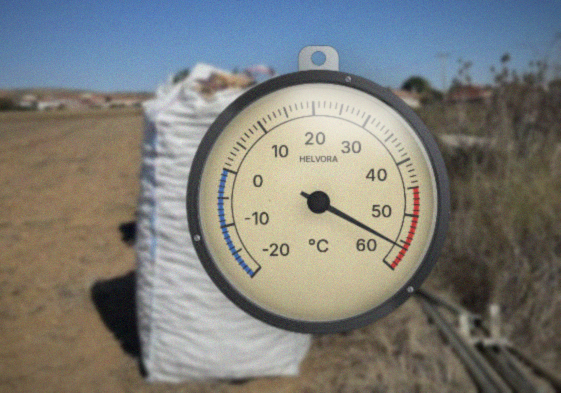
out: 56 °C
